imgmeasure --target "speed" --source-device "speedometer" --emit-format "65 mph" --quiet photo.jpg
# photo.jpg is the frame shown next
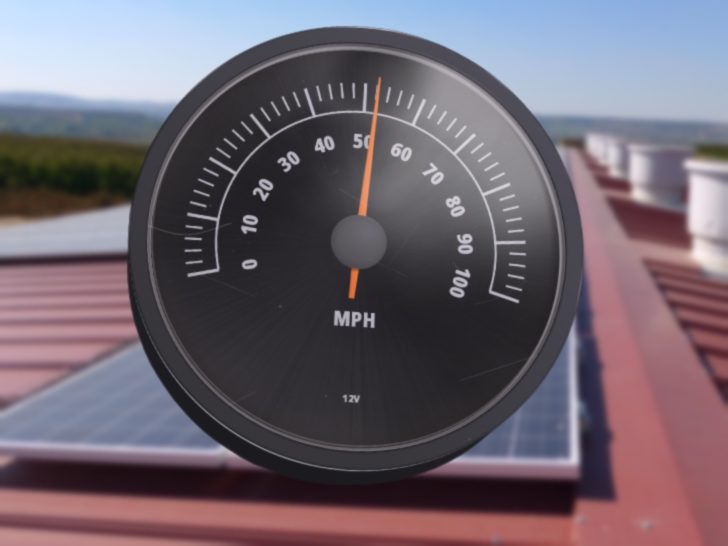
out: 52 mph
